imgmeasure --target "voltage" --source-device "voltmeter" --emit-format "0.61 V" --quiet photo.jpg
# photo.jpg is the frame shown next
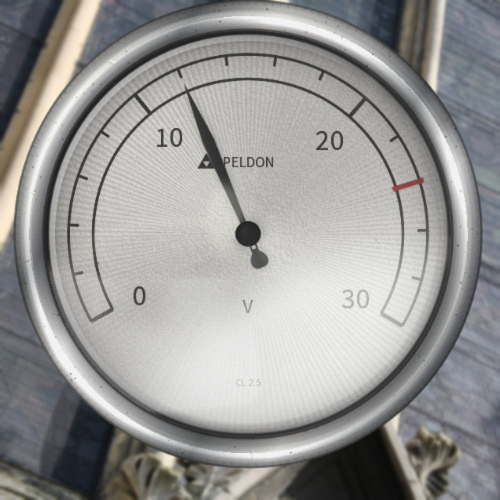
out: 12 V
